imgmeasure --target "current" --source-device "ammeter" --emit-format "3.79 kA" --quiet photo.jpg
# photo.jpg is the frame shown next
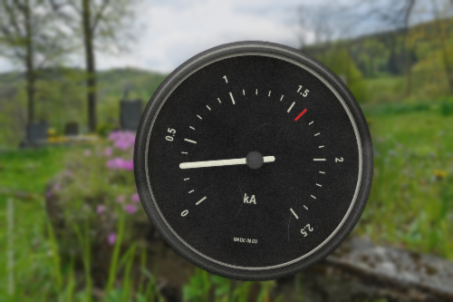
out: 0.3 kA
